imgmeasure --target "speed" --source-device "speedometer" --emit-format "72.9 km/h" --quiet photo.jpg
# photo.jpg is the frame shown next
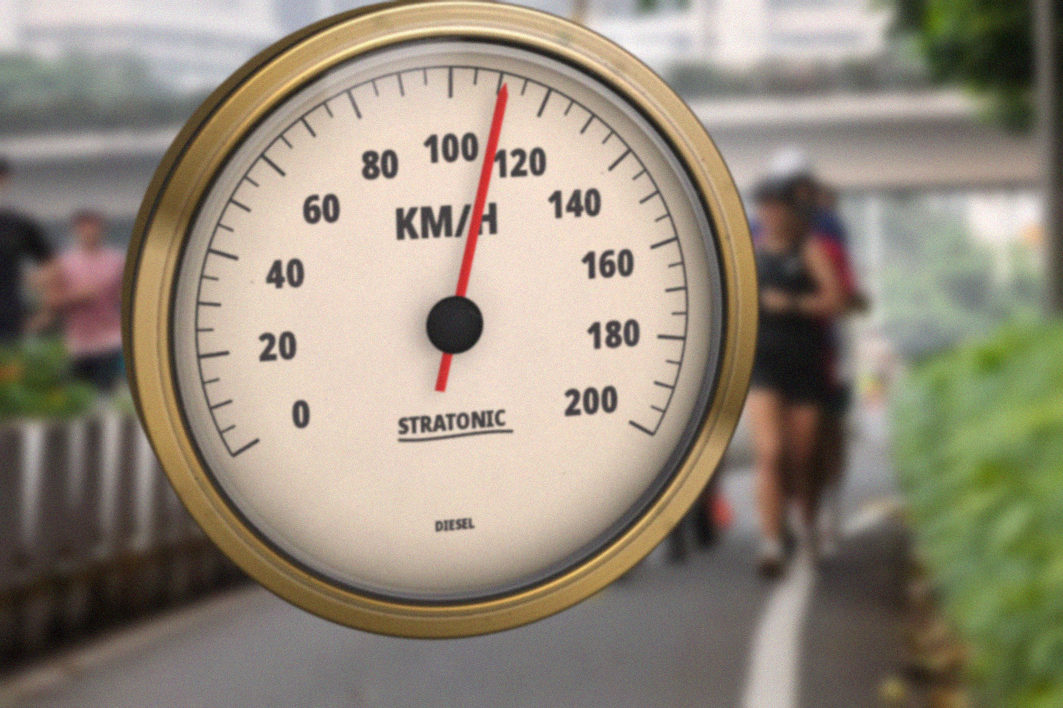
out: 110 km/h
